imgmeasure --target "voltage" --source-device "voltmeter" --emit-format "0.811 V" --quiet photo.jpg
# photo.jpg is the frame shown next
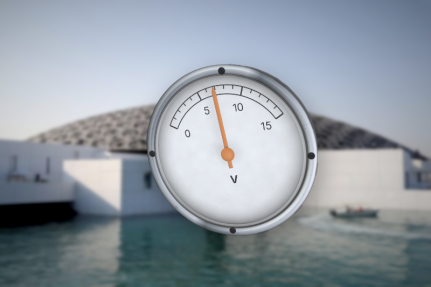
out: 7 V
